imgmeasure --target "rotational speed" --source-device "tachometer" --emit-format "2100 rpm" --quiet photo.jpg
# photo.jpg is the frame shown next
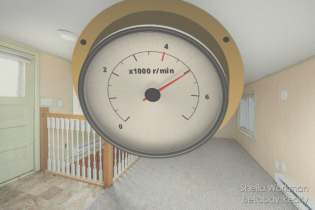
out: 5000 rpm
